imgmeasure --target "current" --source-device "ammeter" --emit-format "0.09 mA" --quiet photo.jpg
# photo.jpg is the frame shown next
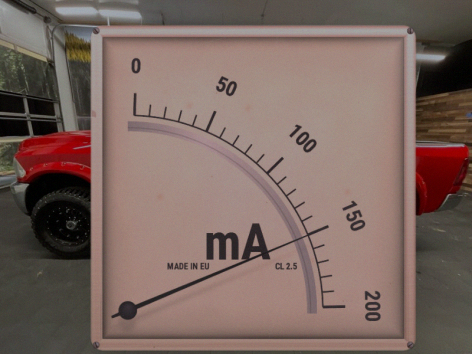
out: 150 mA
